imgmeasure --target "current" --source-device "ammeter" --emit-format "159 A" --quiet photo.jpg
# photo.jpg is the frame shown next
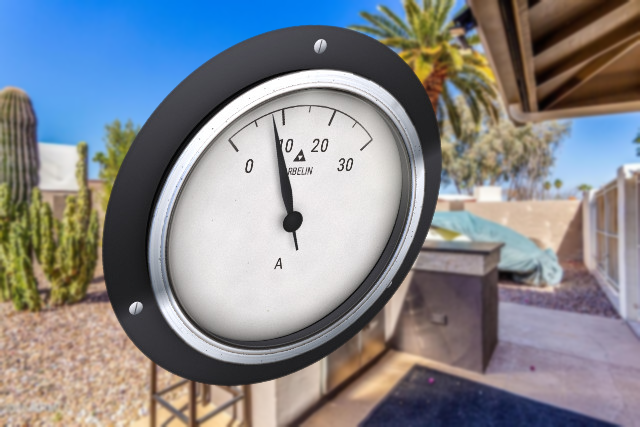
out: 7.5 A
